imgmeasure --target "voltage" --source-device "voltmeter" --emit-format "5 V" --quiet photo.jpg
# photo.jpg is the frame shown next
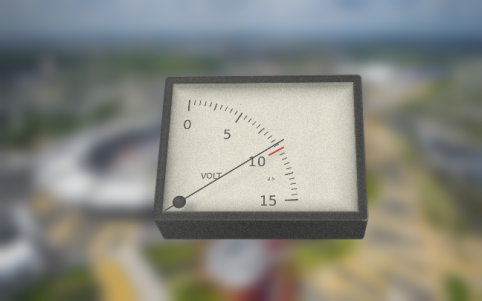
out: 9.5 V
